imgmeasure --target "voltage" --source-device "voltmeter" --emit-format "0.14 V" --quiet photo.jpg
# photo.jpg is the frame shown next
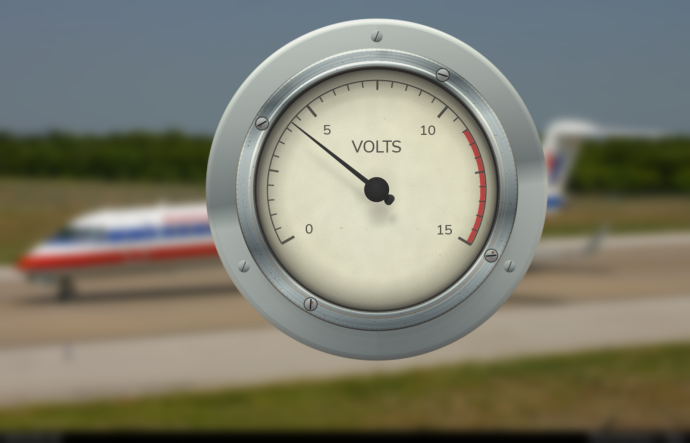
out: 4.25 V
